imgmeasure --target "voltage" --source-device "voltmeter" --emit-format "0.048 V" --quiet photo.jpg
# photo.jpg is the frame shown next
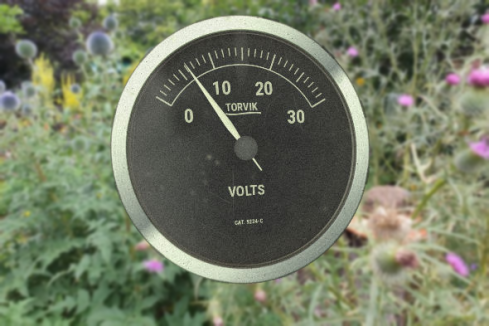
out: 6 V
